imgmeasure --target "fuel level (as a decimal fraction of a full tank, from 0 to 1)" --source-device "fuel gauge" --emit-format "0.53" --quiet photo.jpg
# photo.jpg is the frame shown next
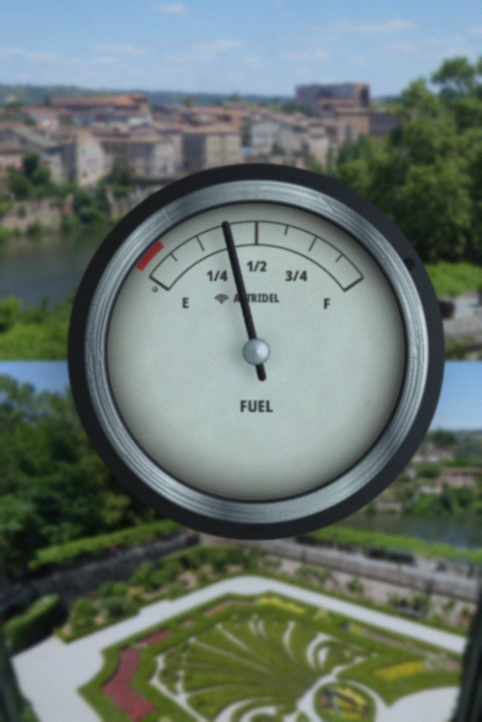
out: 0.375
